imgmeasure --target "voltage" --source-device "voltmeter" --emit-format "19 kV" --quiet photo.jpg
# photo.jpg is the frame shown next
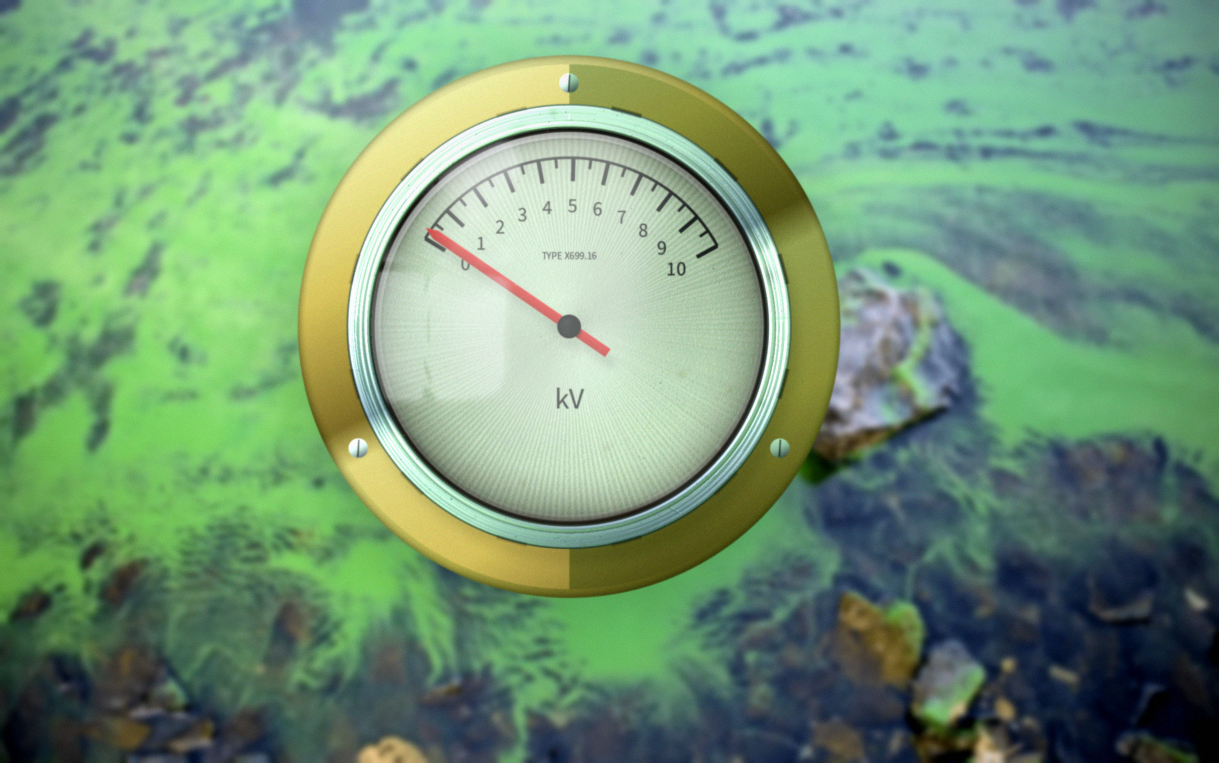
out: 0.25 kV
